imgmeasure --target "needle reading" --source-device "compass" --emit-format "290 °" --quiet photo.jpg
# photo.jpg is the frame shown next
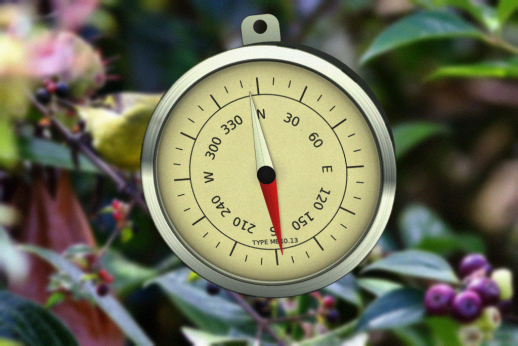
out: 175 °
